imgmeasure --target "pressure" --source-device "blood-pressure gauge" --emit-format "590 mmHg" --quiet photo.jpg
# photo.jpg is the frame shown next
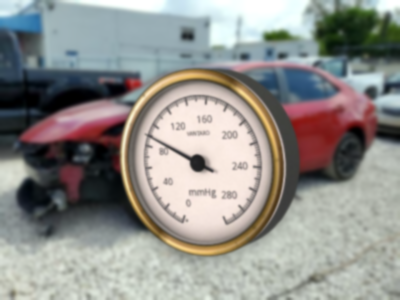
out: 90 mmHg
